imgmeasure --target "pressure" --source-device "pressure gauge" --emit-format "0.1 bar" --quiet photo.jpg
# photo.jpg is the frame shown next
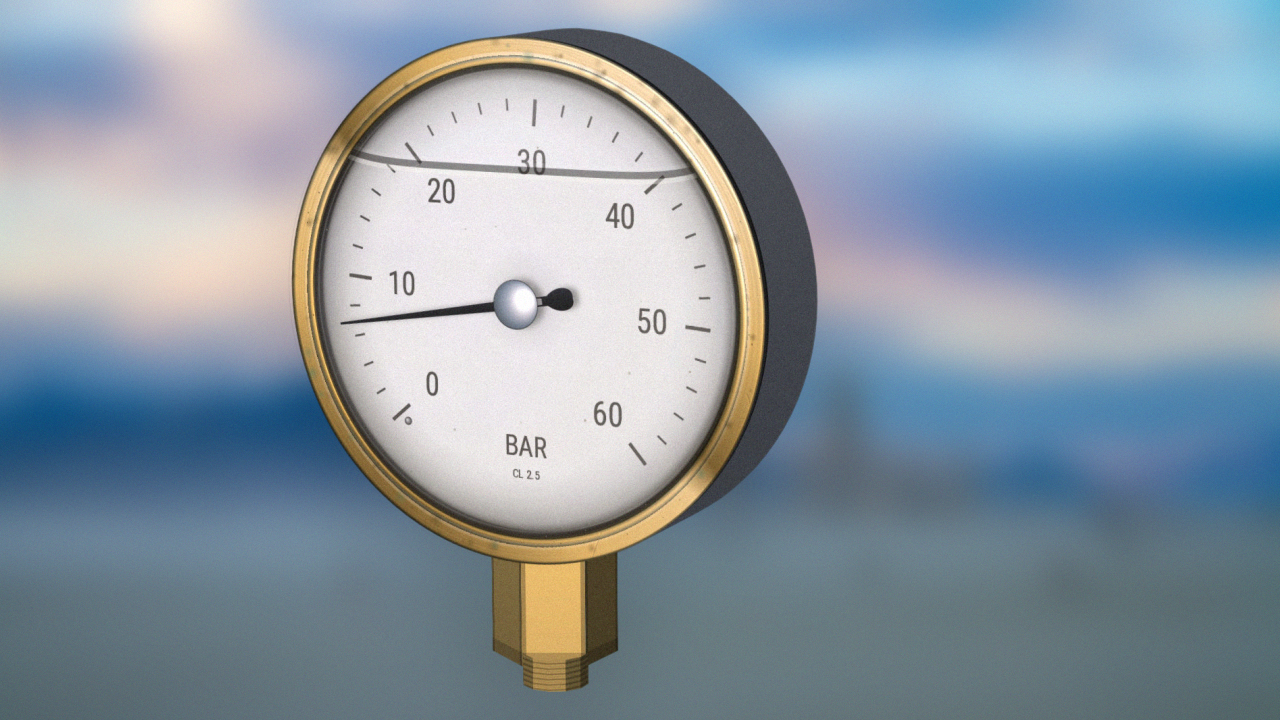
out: 7 bar
